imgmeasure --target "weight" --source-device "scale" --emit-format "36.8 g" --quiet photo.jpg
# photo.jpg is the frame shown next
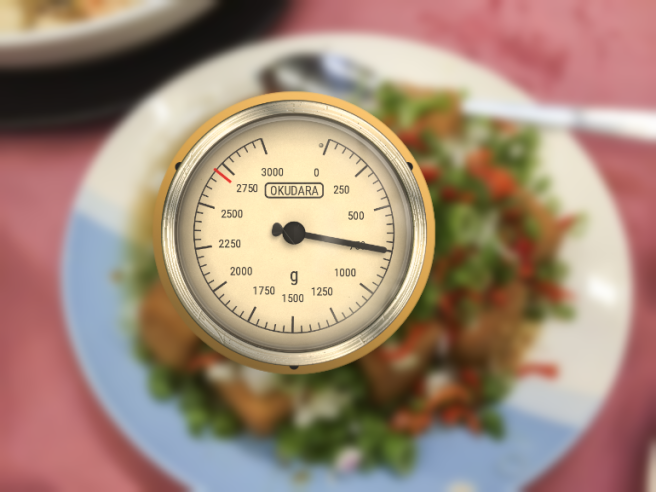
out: 750 g
